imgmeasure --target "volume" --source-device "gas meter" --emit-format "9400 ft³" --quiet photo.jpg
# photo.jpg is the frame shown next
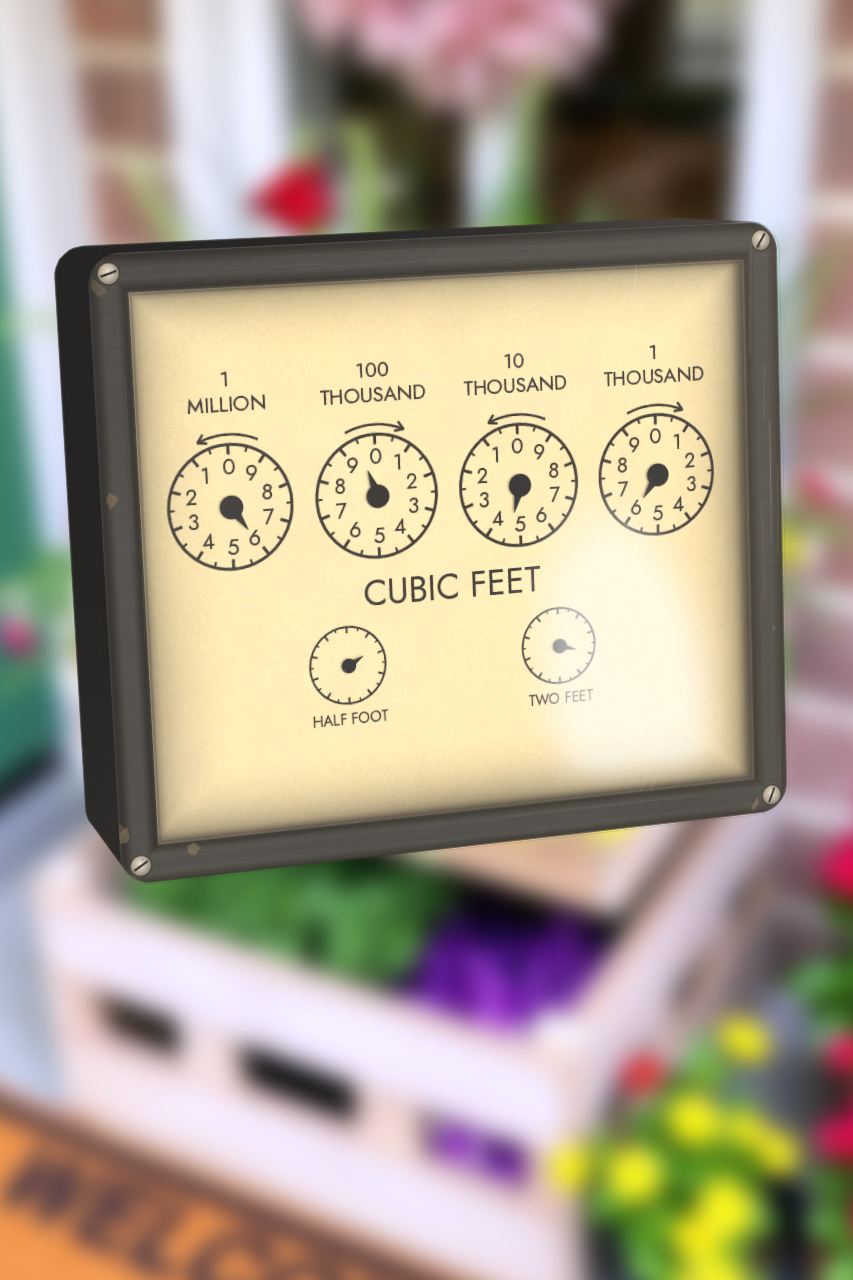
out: 594600 ft³
